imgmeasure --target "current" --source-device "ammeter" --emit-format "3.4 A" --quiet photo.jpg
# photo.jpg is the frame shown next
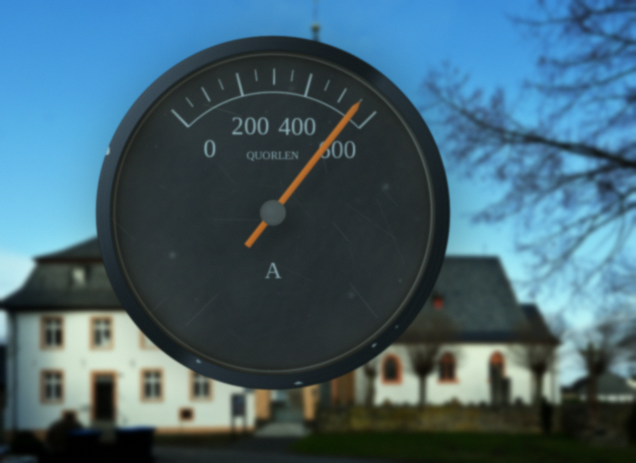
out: 550 A
